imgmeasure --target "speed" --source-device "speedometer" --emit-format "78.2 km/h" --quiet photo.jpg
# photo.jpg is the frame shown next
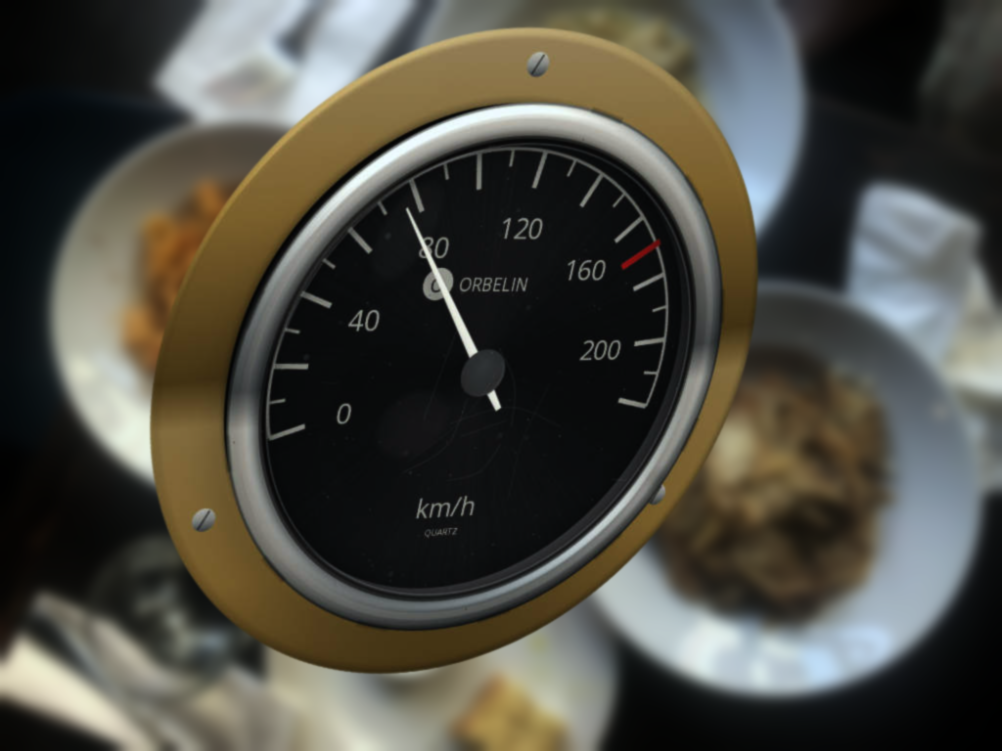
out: 75 km/h
